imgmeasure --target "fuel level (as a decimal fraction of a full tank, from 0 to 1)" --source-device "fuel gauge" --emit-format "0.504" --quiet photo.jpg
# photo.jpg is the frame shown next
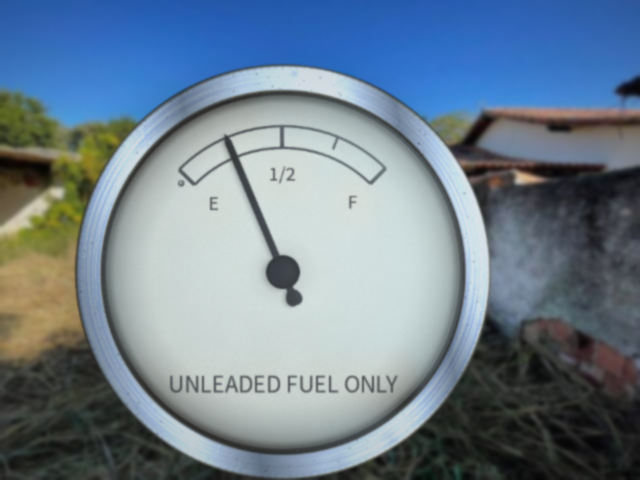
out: 0.25
